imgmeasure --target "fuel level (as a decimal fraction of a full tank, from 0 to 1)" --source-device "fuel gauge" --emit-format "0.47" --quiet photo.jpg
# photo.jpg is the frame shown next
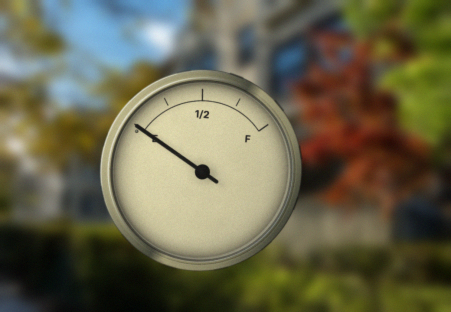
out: 0
